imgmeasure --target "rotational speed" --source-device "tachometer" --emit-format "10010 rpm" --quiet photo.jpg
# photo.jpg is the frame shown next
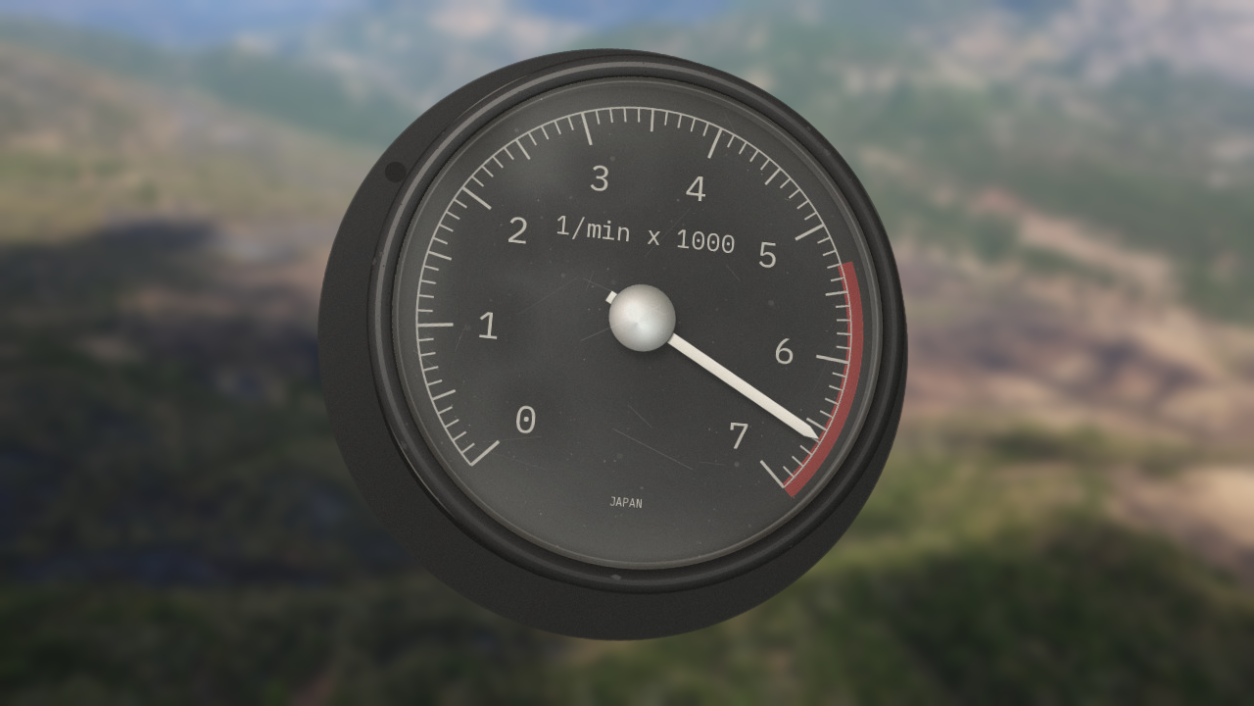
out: 6600 rpm
